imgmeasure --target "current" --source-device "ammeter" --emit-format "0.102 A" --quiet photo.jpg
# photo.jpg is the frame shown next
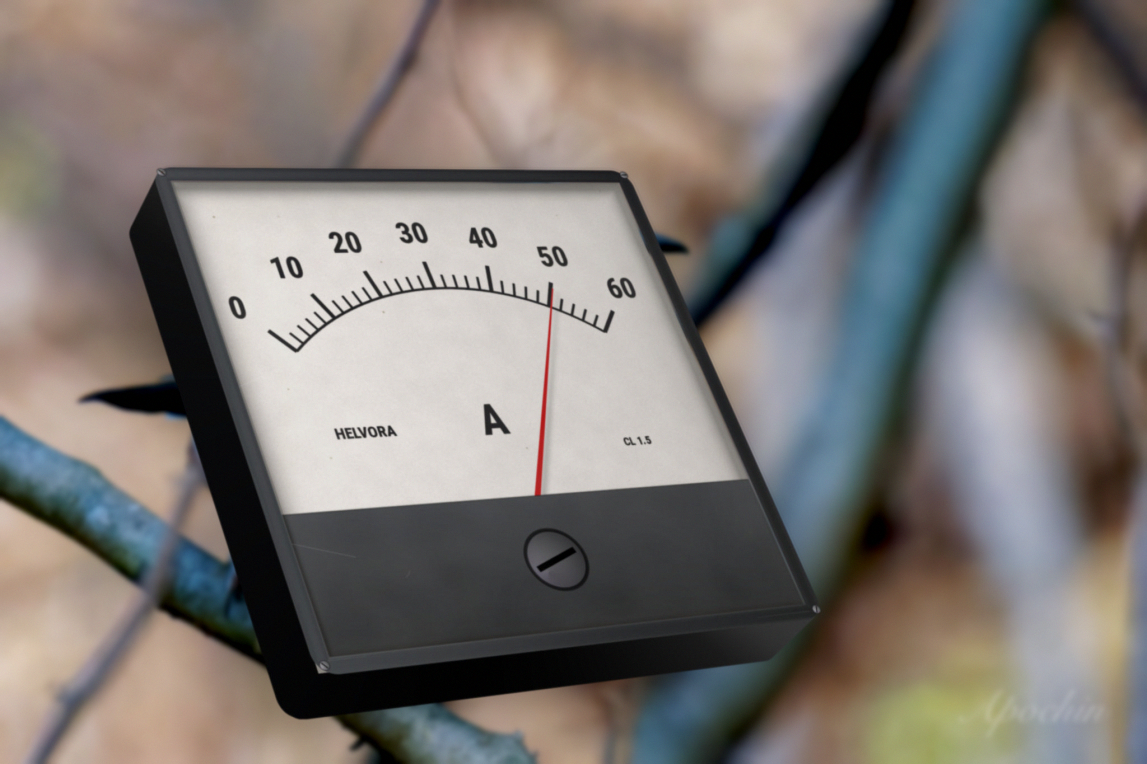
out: 50 A
